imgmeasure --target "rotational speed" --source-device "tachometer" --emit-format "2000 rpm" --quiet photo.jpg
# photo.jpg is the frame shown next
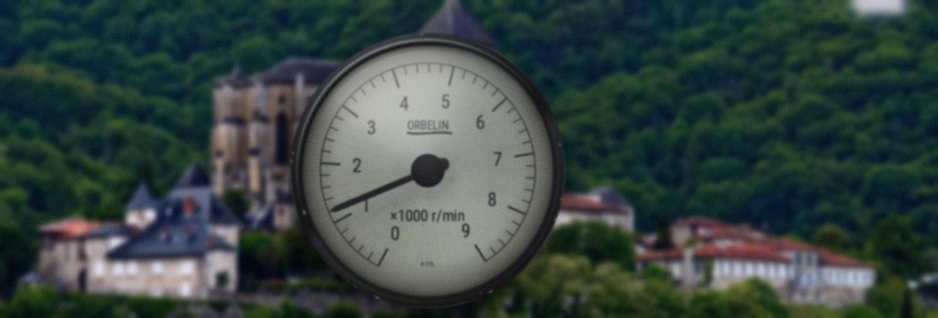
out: 1200 rpm
